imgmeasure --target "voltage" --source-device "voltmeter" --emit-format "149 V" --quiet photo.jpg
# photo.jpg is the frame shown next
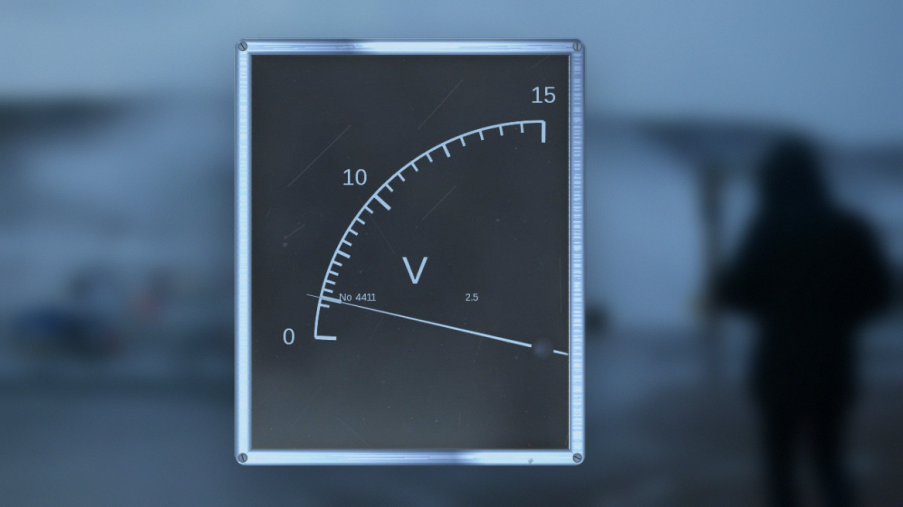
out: 5 V
